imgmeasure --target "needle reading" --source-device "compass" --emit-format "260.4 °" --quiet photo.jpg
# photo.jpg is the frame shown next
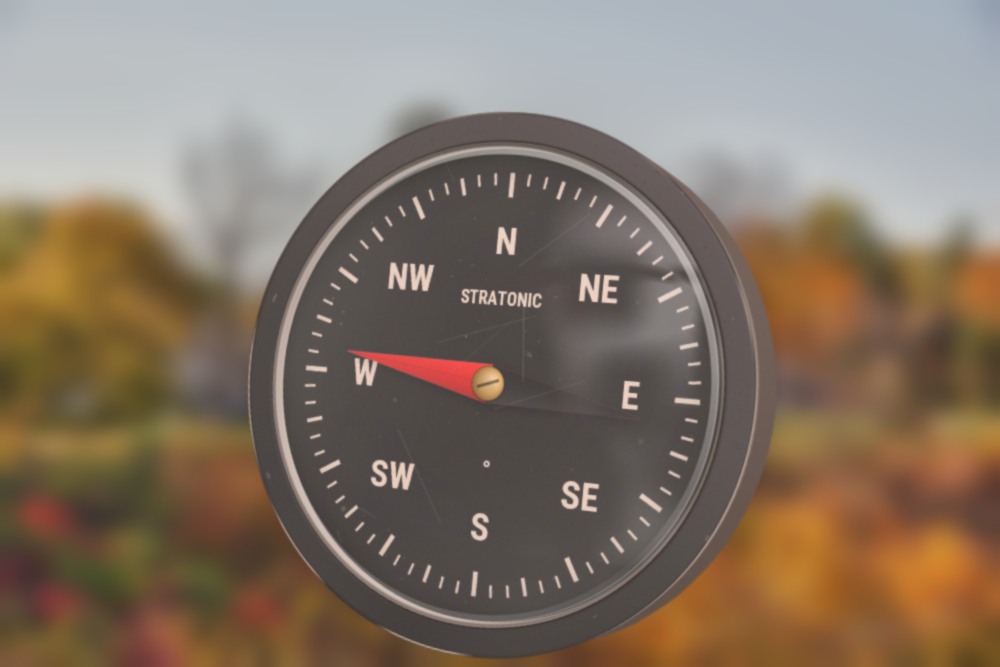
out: 277.5 °
